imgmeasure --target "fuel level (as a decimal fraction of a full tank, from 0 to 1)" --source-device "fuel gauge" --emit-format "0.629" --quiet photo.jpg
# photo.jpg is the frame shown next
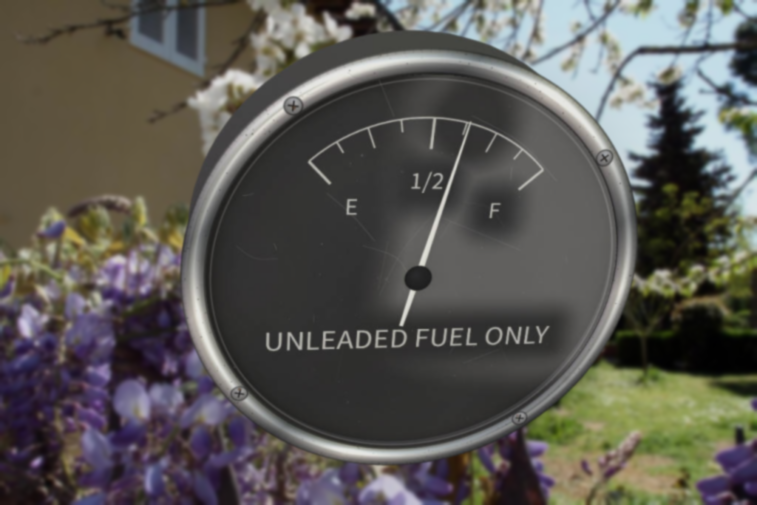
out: 0.625
